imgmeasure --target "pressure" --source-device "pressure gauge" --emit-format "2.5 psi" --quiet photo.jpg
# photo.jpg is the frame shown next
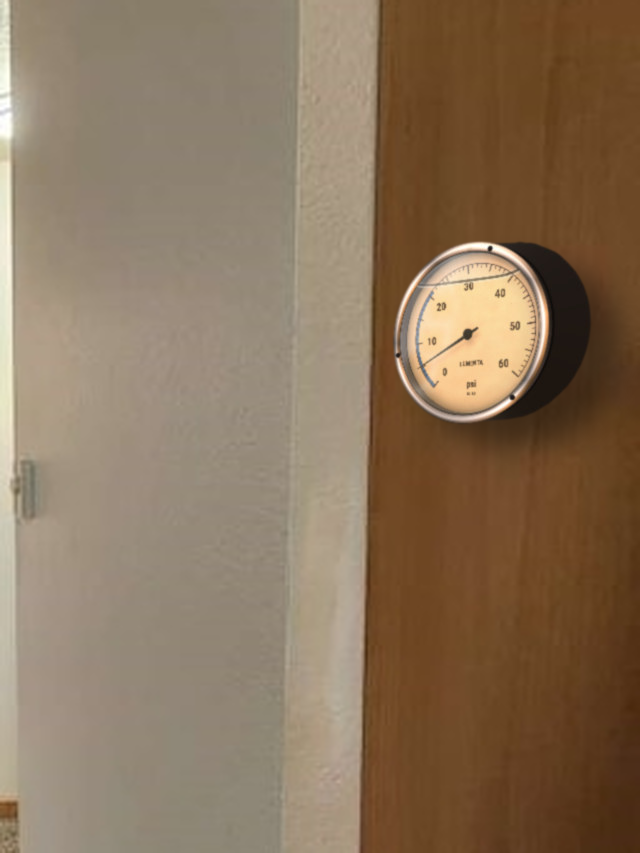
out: 5 psi
